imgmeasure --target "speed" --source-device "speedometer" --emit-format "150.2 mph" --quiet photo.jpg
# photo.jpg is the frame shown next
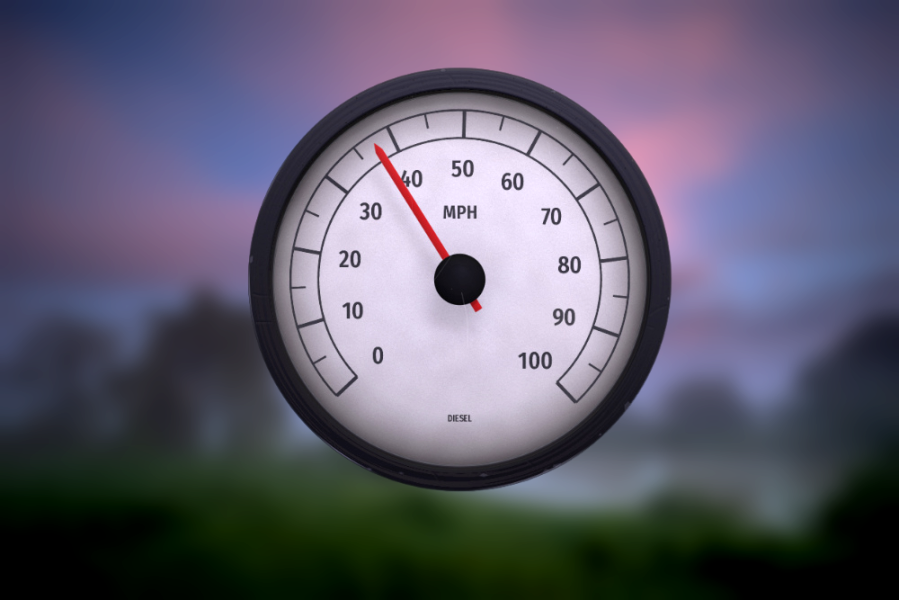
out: 37.5 mph
